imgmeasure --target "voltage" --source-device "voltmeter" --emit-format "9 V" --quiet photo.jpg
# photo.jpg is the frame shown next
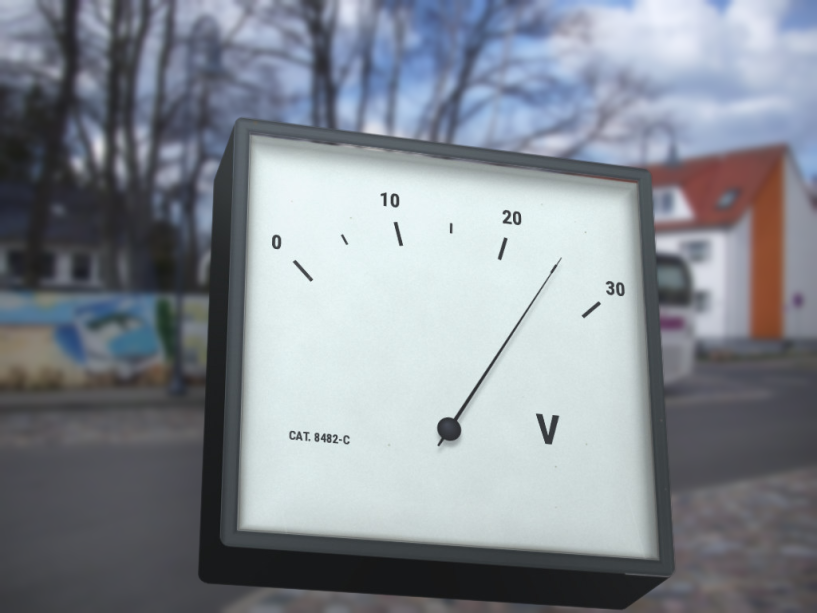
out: 25 V
